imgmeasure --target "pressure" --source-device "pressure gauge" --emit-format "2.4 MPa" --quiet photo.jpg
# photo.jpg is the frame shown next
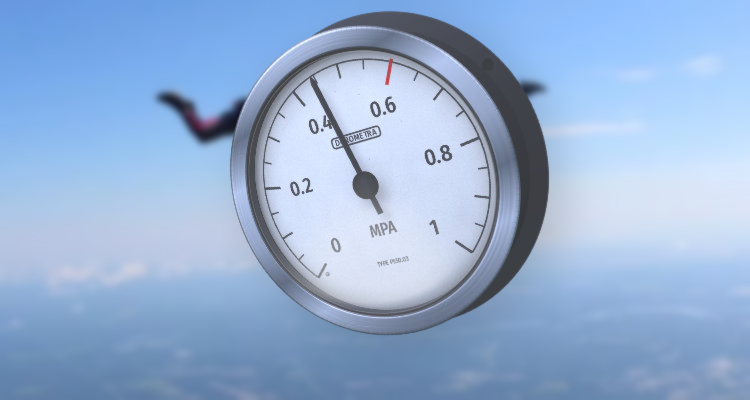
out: 0.45 MPa
